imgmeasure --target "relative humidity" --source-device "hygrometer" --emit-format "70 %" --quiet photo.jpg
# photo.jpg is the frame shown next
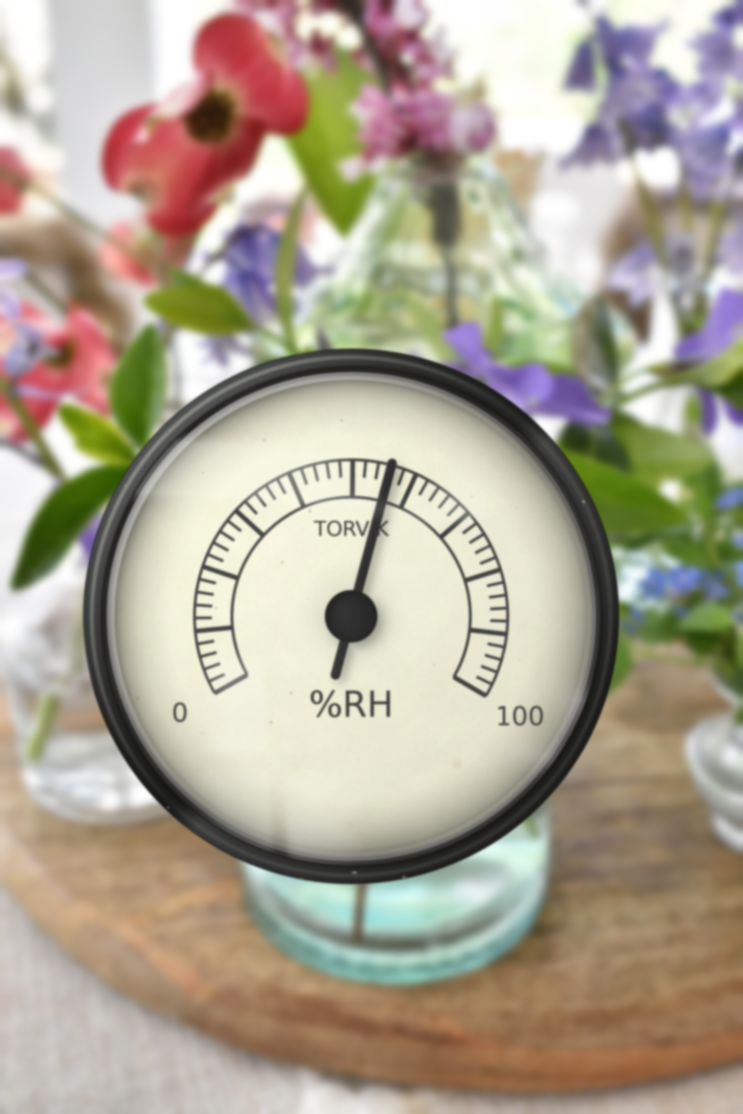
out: 56 %
